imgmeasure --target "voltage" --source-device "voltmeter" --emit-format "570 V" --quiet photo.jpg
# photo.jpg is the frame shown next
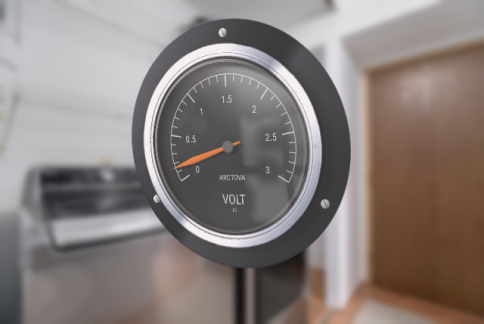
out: 0.15 V
